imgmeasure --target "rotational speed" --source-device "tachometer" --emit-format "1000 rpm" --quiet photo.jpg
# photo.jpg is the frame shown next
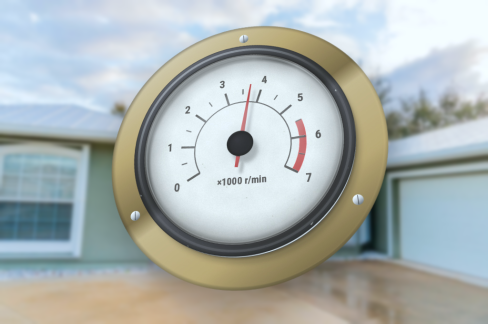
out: 3750 rpm
